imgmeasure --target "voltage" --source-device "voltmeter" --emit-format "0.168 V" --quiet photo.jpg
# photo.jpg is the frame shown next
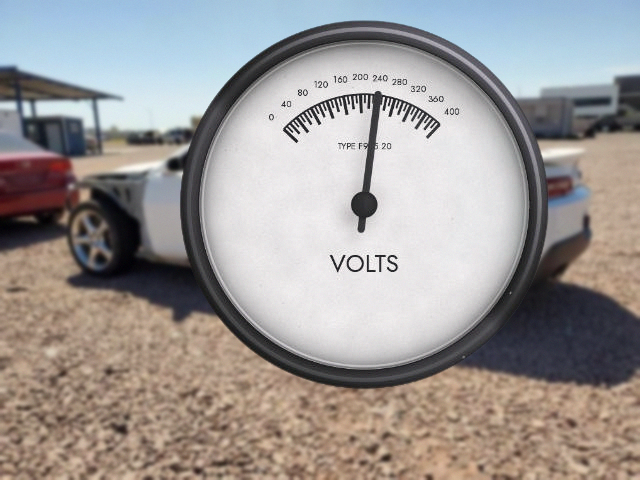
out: 240 V
